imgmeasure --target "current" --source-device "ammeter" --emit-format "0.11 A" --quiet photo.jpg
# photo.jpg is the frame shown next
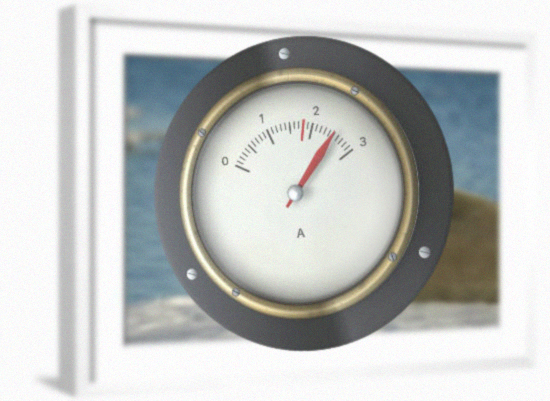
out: 2.5 A
